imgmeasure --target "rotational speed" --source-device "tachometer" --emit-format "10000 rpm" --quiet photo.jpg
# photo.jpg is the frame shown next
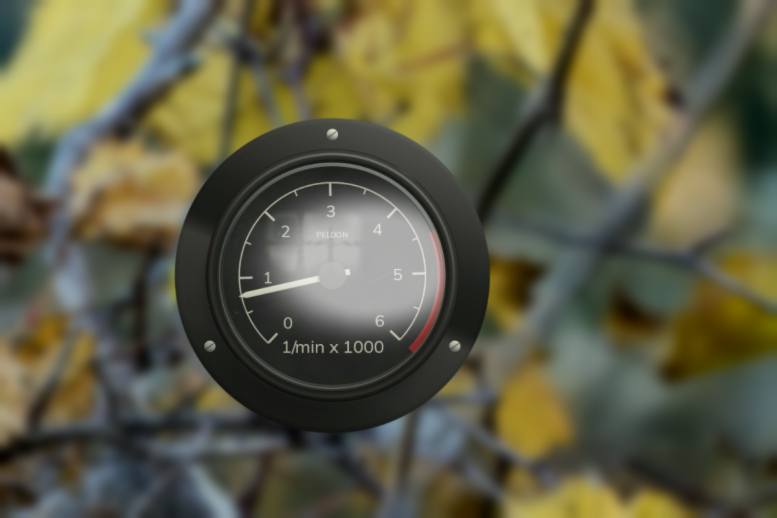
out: 750 rpm
